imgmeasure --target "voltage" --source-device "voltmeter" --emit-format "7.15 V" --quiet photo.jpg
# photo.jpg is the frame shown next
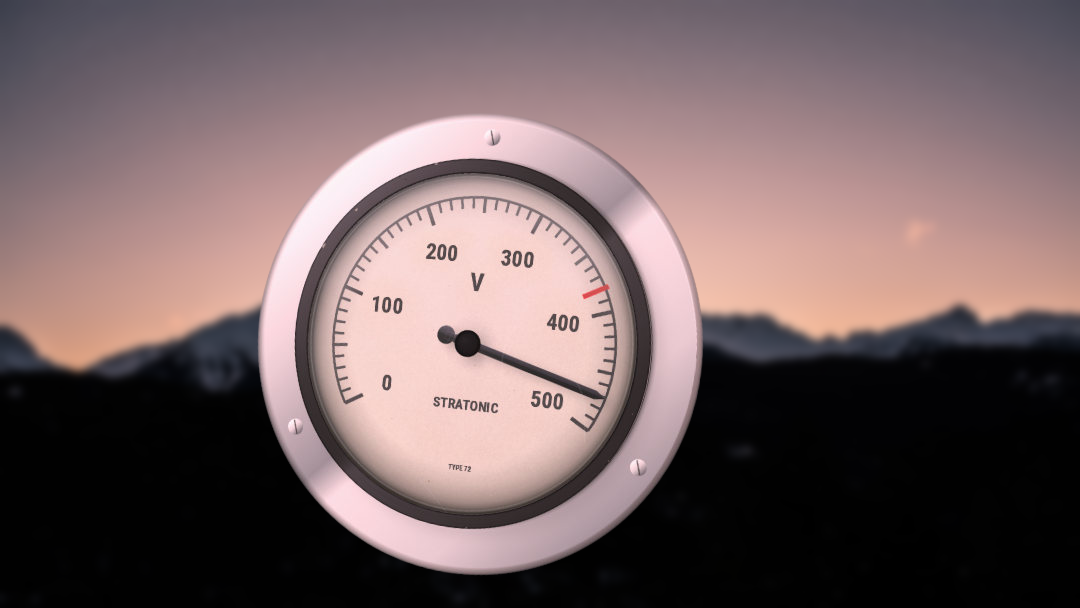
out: 470 V
